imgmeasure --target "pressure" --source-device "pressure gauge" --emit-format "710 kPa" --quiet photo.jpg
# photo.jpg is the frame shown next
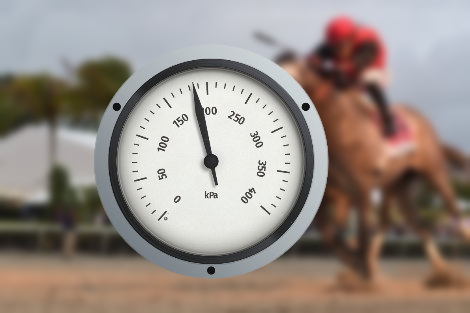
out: 185 kPa
